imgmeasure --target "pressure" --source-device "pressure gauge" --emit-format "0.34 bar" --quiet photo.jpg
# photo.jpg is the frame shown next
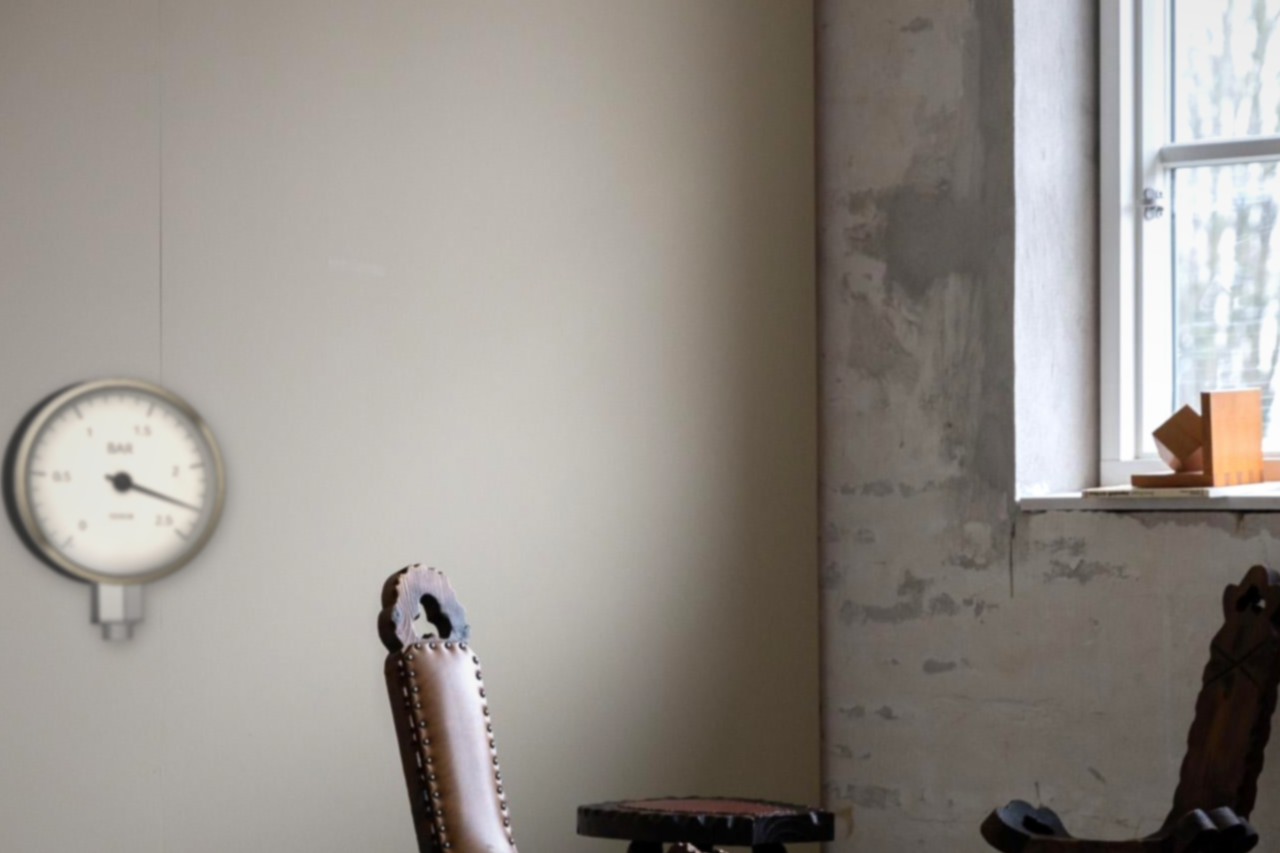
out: 2.3 bar
